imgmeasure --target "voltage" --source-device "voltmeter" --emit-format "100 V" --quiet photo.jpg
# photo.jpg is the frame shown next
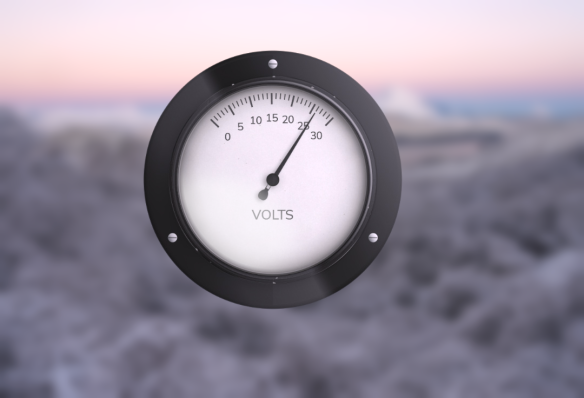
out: 26 V
